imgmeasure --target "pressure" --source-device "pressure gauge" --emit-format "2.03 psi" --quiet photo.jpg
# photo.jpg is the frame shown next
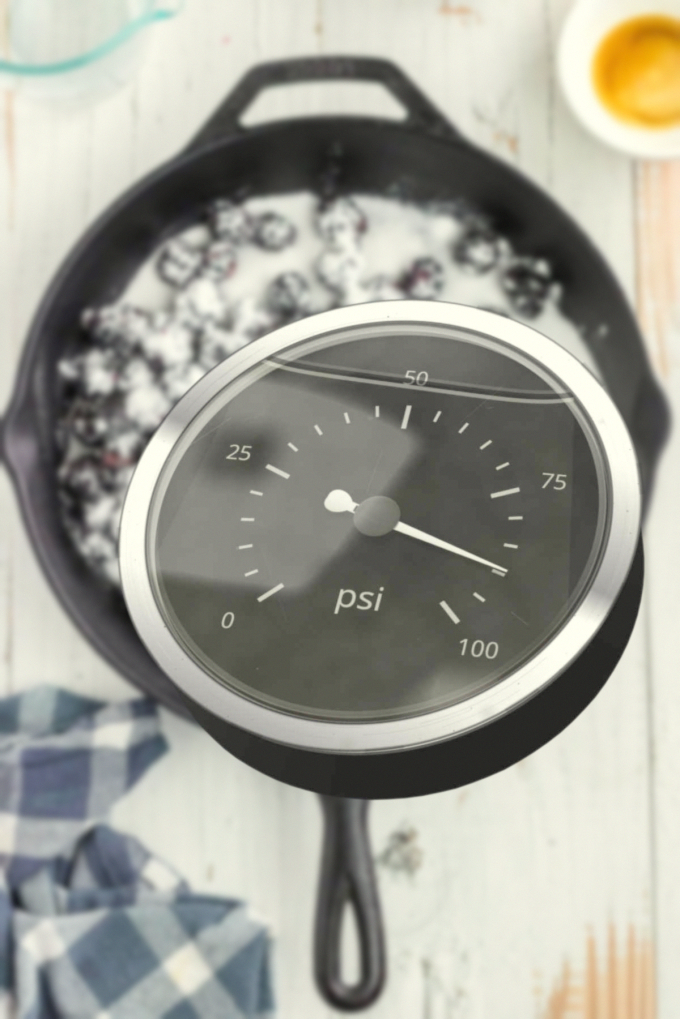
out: 90 psi
